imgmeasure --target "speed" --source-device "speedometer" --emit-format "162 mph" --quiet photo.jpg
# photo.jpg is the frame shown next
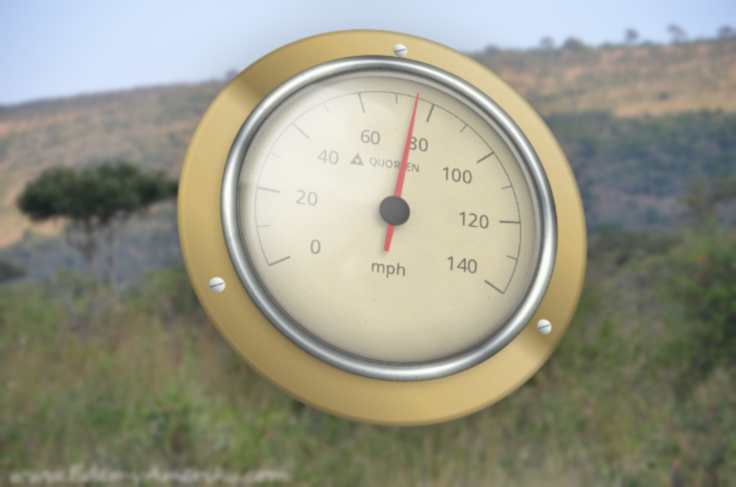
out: 75 mph
